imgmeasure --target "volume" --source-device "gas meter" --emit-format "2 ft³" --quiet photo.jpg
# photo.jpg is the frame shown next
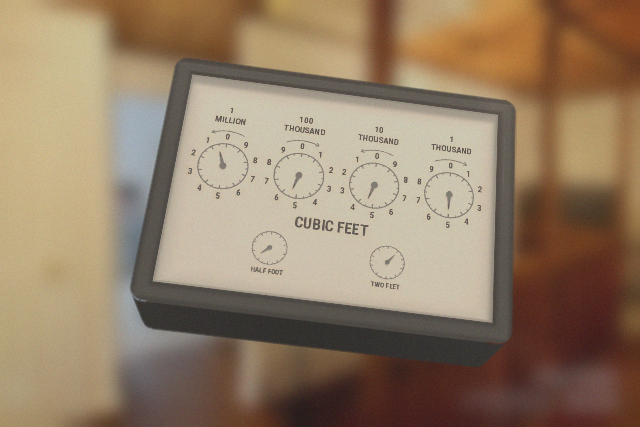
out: 54500 ft³
